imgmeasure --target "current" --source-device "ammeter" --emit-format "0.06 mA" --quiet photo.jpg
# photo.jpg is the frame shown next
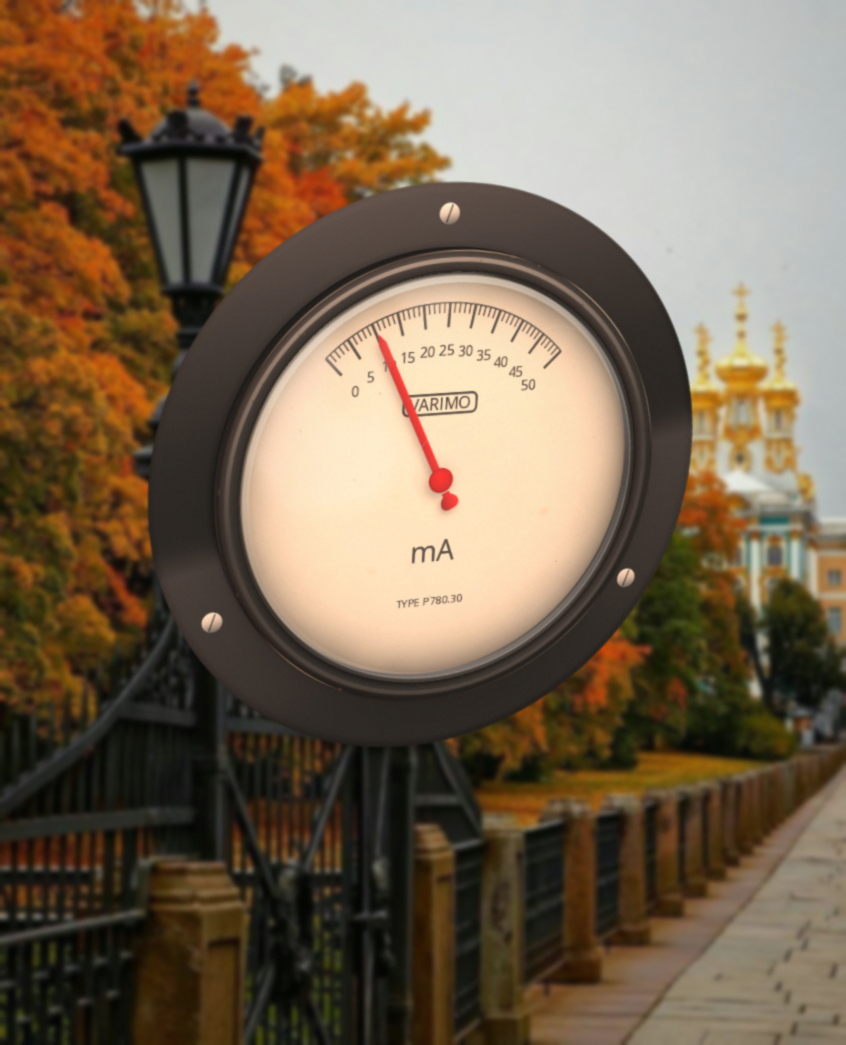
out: 10 mA
